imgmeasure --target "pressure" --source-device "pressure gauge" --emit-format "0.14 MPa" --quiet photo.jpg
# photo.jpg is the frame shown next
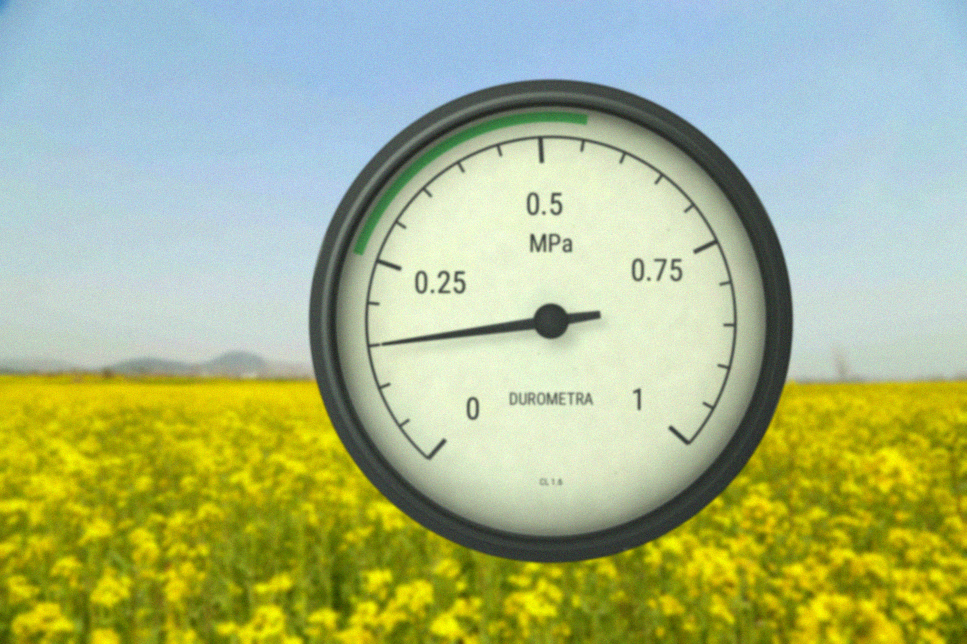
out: 0.15 MPa
